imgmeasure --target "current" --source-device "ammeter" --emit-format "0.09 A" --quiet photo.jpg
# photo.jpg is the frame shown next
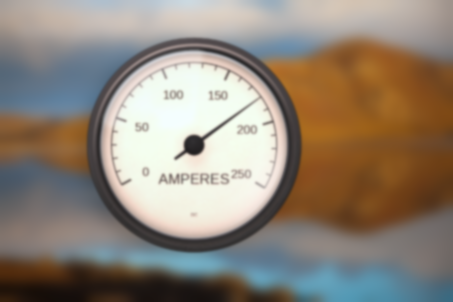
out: 180 A
